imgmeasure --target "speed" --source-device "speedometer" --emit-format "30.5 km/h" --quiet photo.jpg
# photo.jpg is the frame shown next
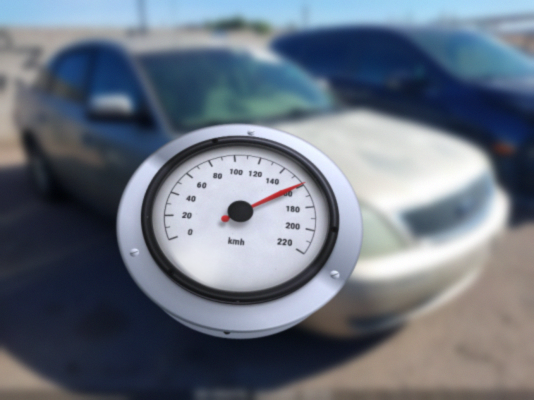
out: 160 km/h
